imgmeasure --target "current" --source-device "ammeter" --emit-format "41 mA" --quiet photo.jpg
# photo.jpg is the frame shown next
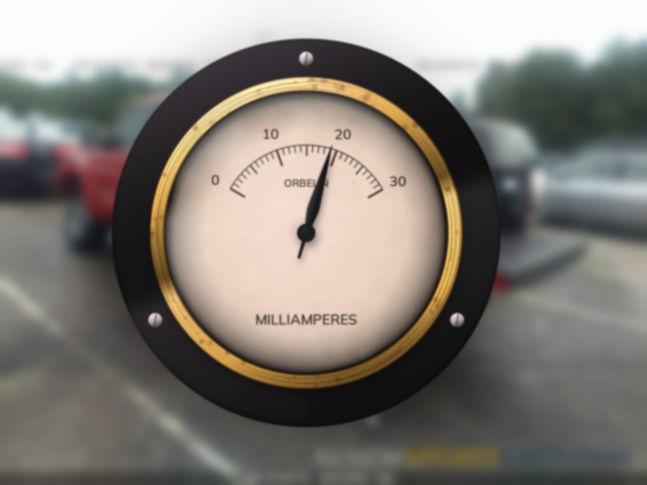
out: 19 mA
